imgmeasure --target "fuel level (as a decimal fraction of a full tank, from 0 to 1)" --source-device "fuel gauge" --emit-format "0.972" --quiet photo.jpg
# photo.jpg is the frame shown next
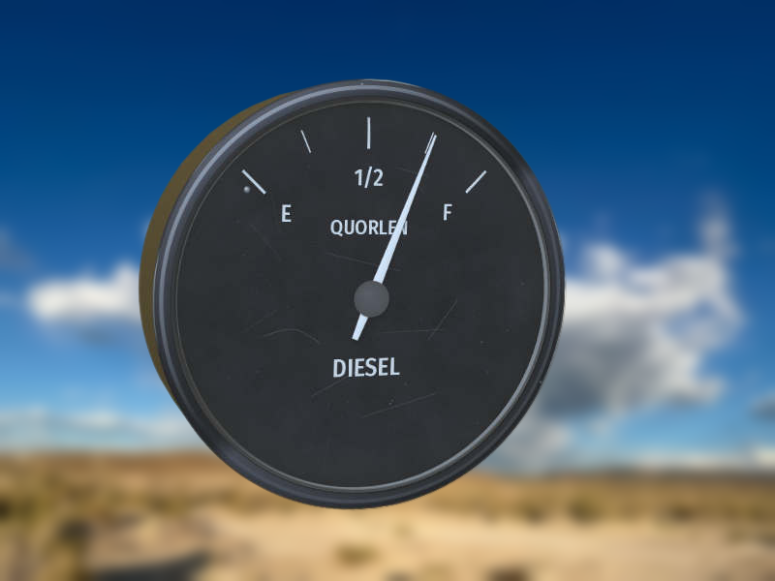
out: 0.75
